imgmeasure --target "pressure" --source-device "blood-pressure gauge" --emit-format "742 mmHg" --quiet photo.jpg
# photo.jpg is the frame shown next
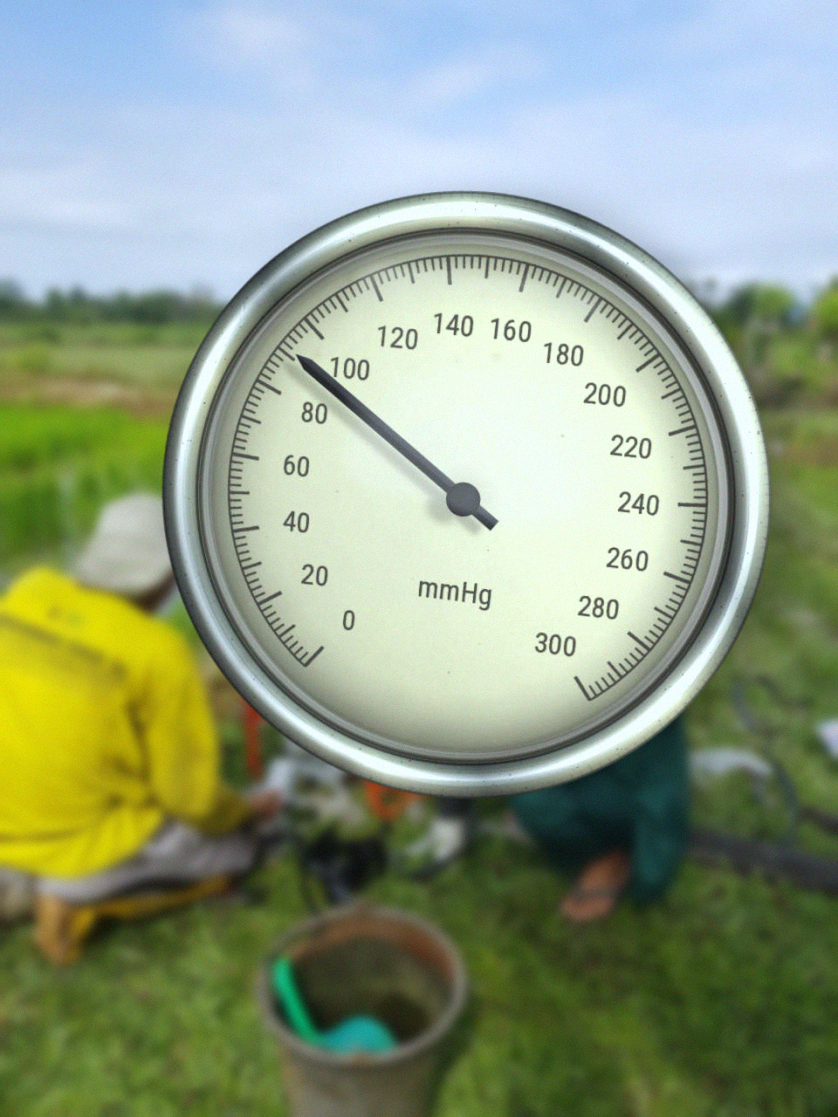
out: 92 mmHg
